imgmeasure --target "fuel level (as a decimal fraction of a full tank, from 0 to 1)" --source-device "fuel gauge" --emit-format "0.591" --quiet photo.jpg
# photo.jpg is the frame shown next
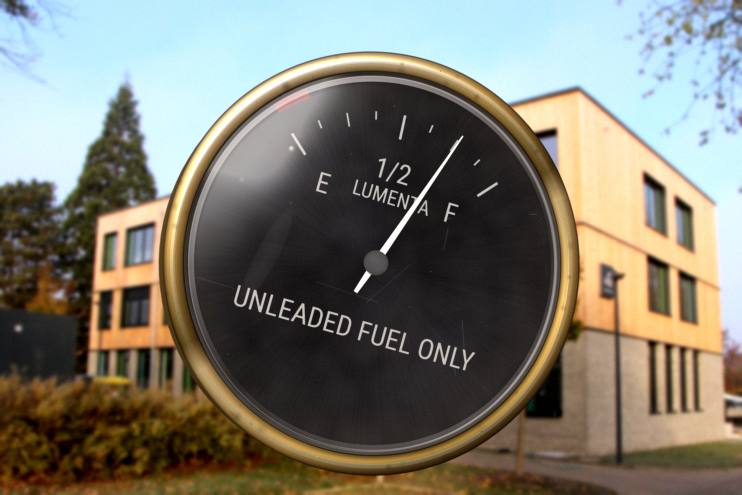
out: 0.75
